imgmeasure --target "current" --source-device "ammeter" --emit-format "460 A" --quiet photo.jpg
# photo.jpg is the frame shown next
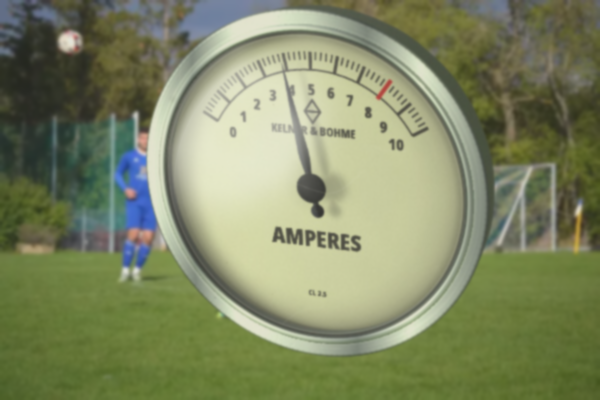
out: 4 A
